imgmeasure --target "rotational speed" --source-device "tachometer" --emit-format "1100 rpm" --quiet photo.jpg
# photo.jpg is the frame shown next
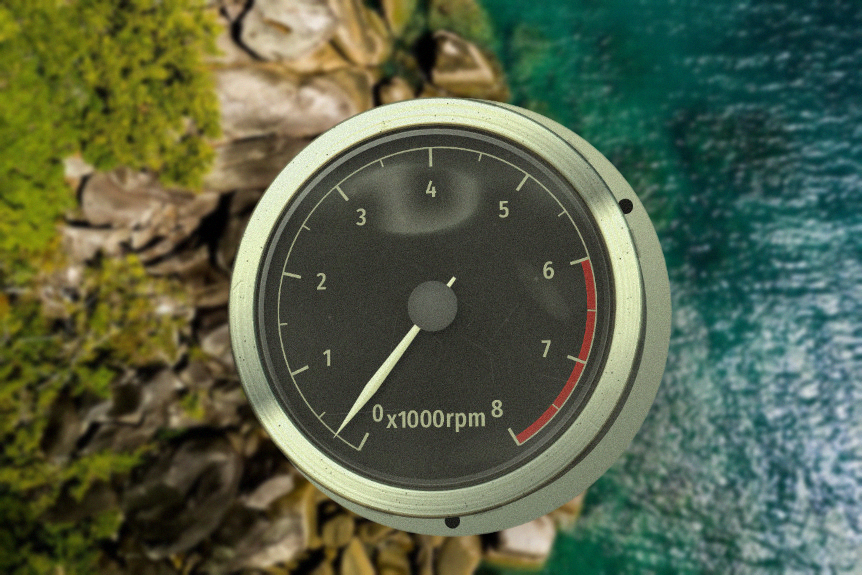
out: 250 rpm
